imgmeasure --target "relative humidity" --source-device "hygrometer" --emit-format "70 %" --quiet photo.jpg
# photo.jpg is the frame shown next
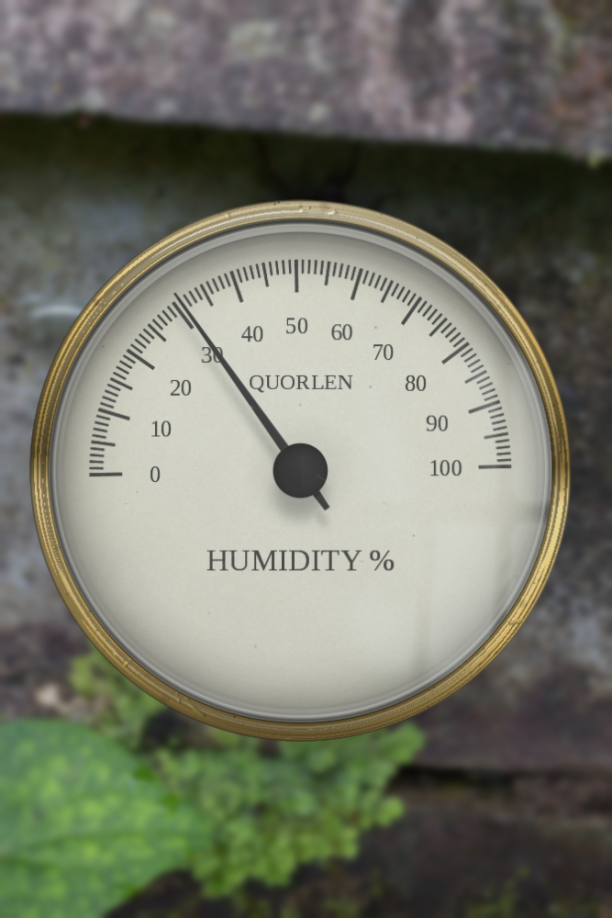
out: 31 %
